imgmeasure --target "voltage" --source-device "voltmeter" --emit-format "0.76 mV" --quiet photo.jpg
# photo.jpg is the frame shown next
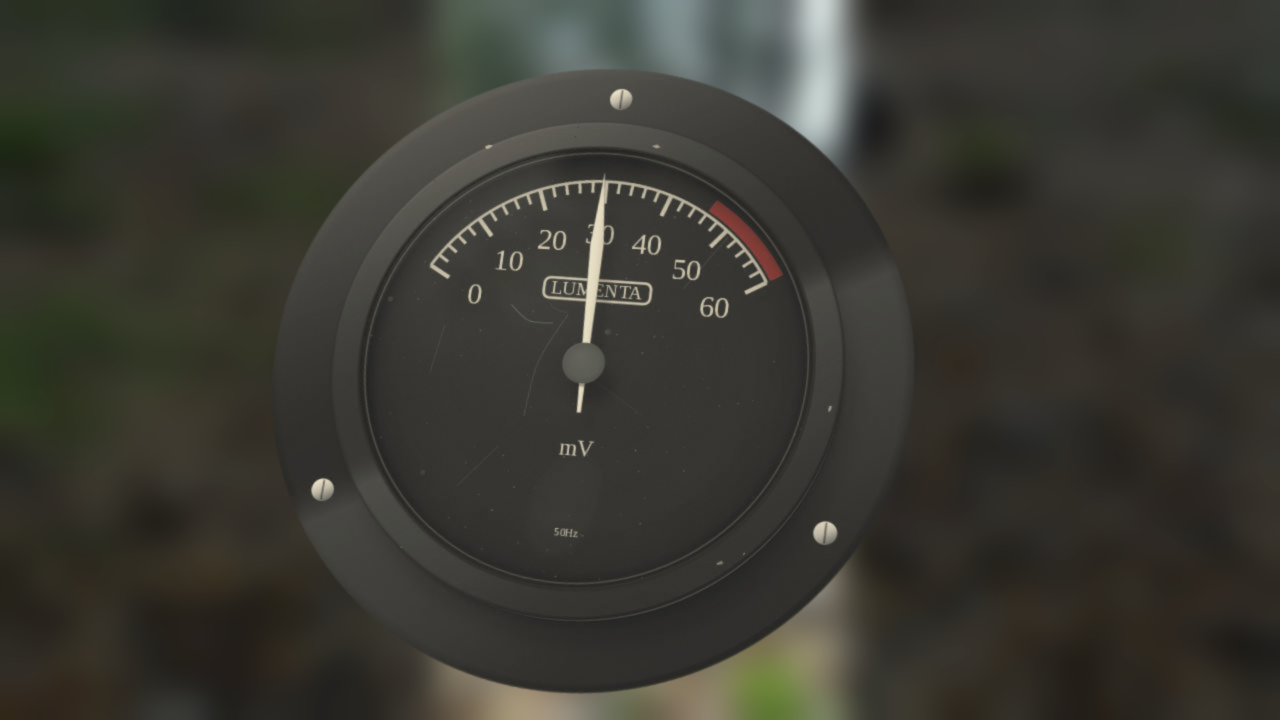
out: 30 mV
